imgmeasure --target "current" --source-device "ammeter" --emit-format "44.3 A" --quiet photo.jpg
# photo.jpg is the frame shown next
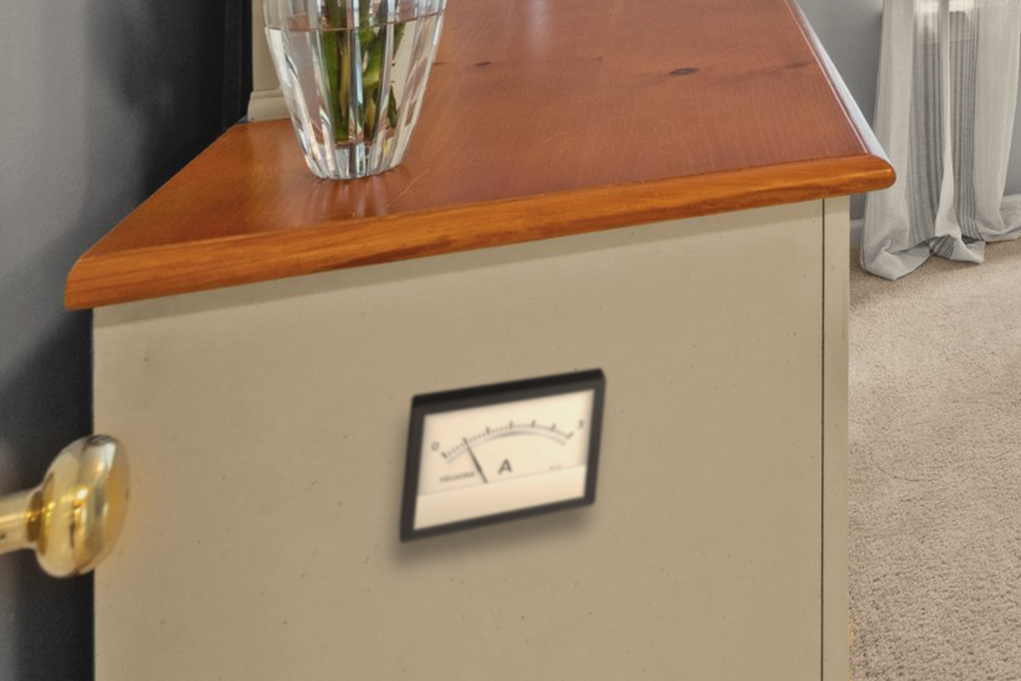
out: 0.5 A
